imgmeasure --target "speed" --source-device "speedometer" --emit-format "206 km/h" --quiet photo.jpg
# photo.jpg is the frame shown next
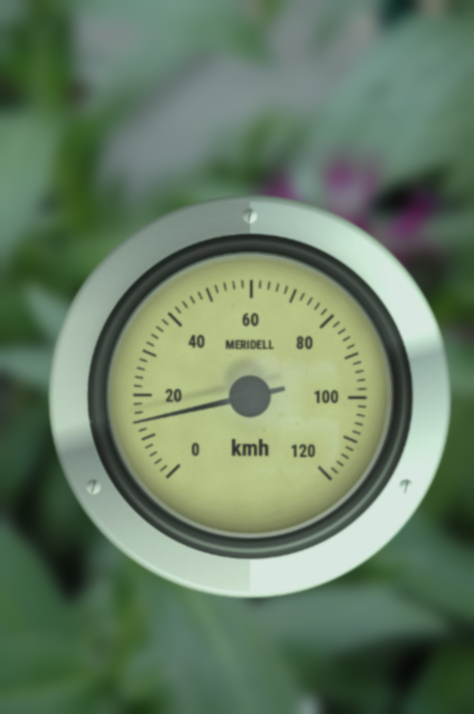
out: 14 km/h
